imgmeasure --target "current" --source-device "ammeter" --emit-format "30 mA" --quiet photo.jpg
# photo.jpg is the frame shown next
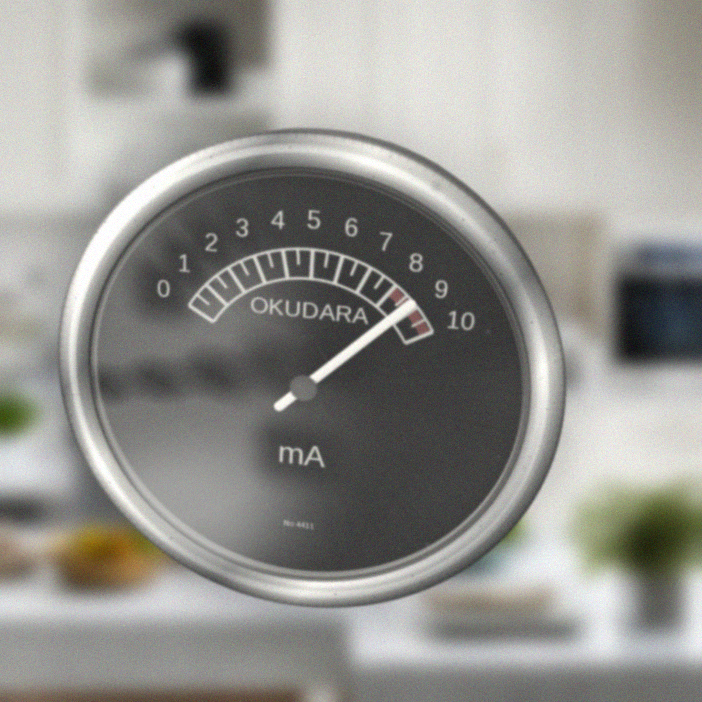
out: 8.75 mA
